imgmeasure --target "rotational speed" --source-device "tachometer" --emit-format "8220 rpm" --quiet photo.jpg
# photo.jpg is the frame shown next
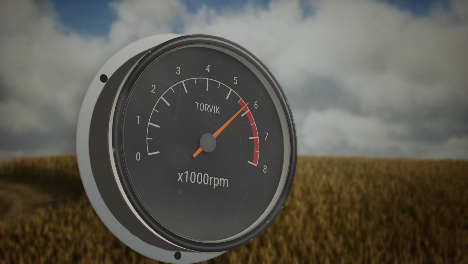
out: 5750 rpm
